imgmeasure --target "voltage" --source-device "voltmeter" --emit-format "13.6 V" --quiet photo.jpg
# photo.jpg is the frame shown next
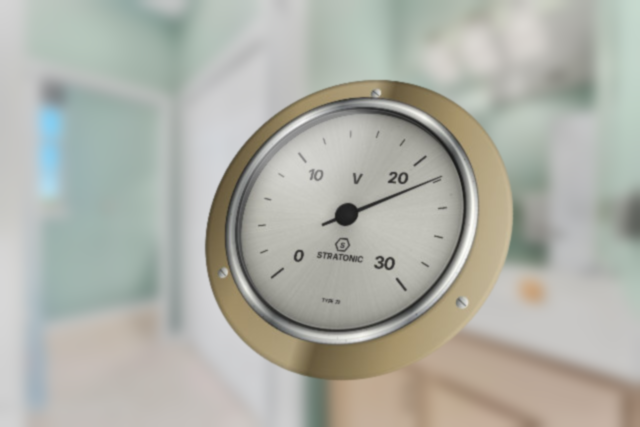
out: 22 V
